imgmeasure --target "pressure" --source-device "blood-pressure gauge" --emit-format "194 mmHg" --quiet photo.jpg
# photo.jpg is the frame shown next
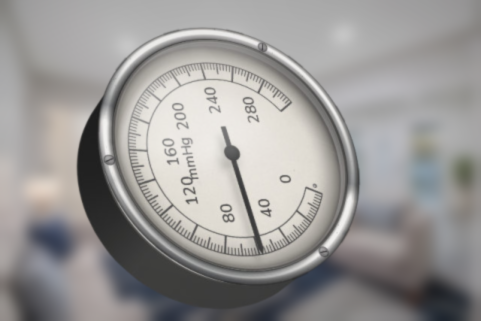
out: 60 mmHg
